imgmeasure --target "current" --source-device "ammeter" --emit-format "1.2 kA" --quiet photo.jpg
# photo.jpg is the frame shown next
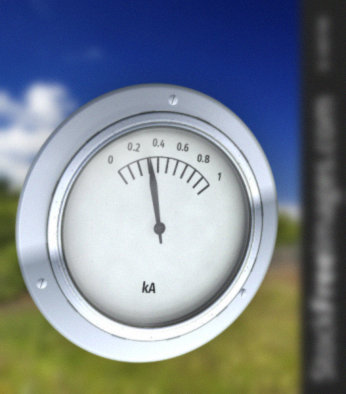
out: 0.3 kA
